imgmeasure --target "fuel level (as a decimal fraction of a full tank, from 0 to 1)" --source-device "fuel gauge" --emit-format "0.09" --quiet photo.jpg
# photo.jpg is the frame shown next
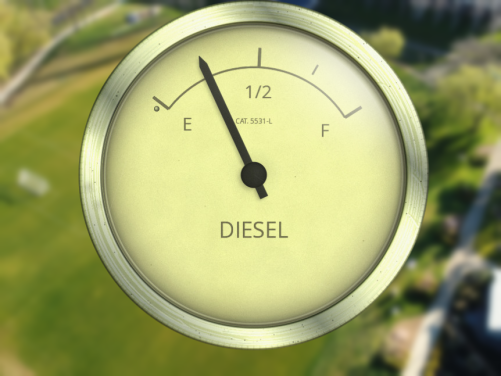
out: 0.25
